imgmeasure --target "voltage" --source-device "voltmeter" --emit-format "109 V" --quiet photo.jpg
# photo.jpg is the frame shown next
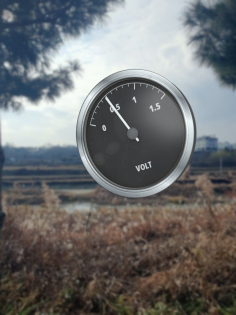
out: 0.5 V
